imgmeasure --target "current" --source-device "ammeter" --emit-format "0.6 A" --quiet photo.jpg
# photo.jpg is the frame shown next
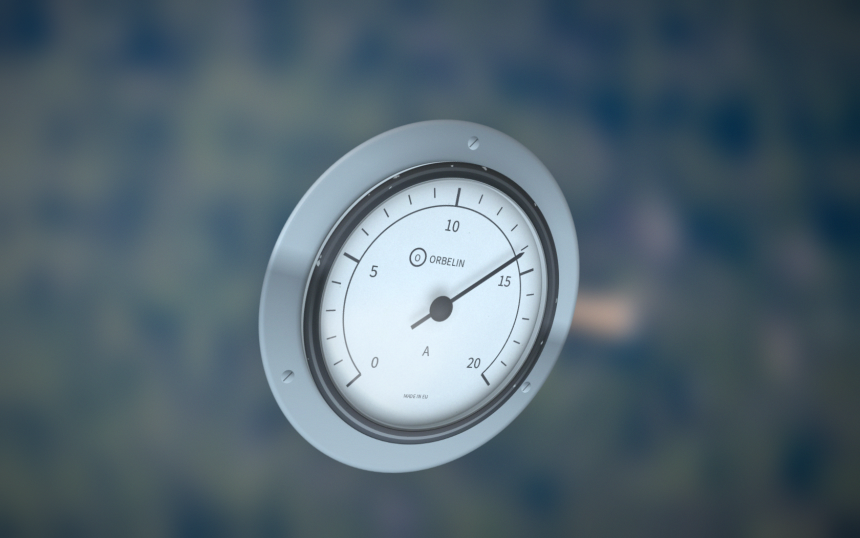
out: 14 A
